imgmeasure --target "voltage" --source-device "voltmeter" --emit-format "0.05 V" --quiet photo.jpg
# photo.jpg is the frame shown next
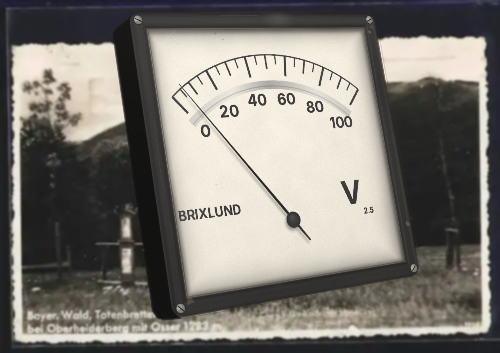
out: 5 V
